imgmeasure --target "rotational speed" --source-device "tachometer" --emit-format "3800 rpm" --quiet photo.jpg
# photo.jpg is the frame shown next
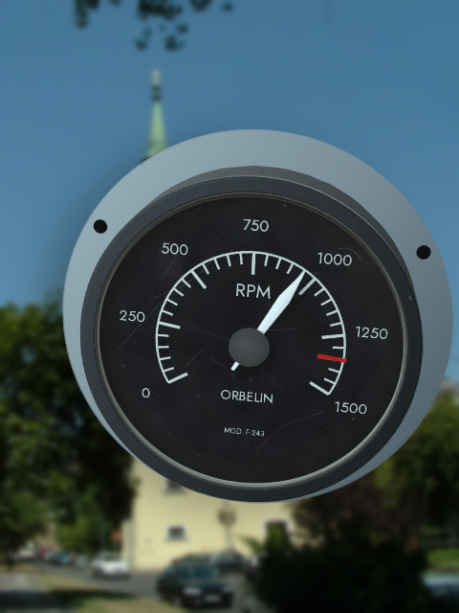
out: 950 rpm
